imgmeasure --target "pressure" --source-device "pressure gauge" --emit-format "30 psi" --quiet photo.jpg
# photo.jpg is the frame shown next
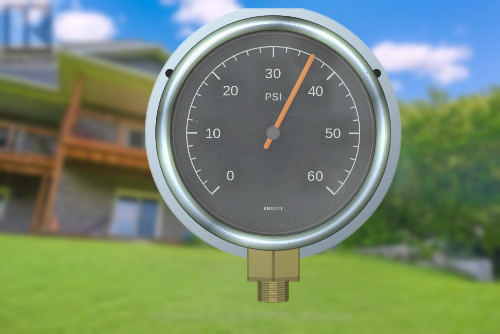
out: 36 psi
